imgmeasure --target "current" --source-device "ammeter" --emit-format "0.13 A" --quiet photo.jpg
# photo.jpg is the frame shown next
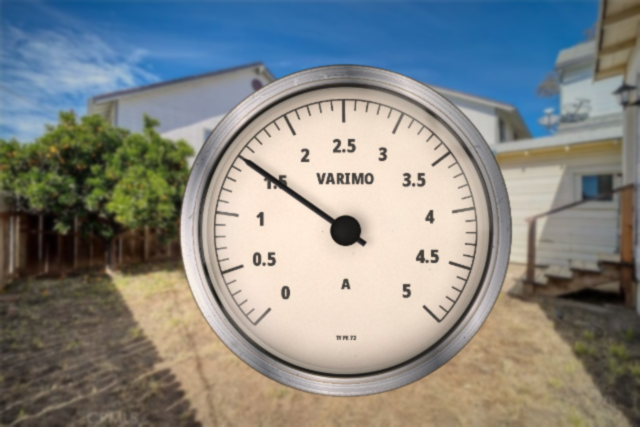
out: 1.5 A
